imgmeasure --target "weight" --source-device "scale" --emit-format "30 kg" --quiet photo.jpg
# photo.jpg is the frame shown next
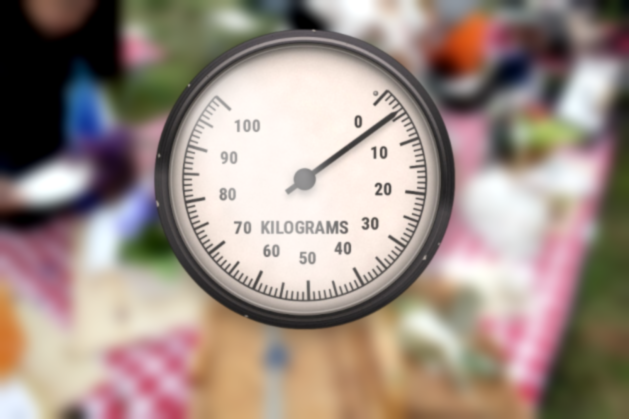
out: 4 kg
